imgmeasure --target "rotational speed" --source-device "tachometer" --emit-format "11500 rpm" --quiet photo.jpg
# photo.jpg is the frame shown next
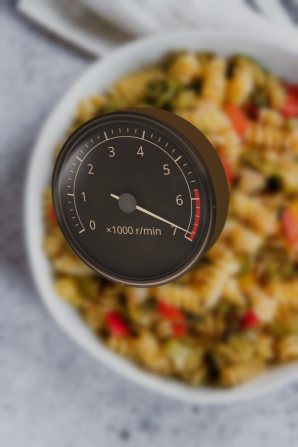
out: 6800 rpm
